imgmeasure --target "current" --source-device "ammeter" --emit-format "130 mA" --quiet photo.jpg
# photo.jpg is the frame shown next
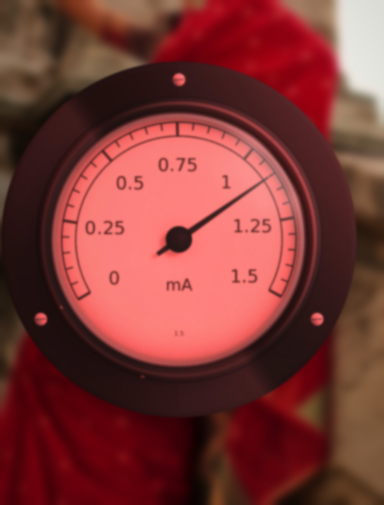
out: 1.1 mA
